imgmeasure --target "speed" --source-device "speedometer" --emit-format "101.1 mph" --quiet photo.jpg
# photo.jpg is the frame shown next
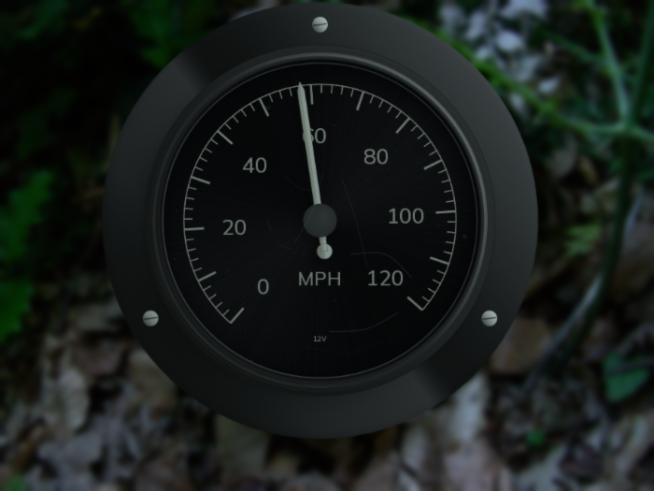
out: 58 mph
